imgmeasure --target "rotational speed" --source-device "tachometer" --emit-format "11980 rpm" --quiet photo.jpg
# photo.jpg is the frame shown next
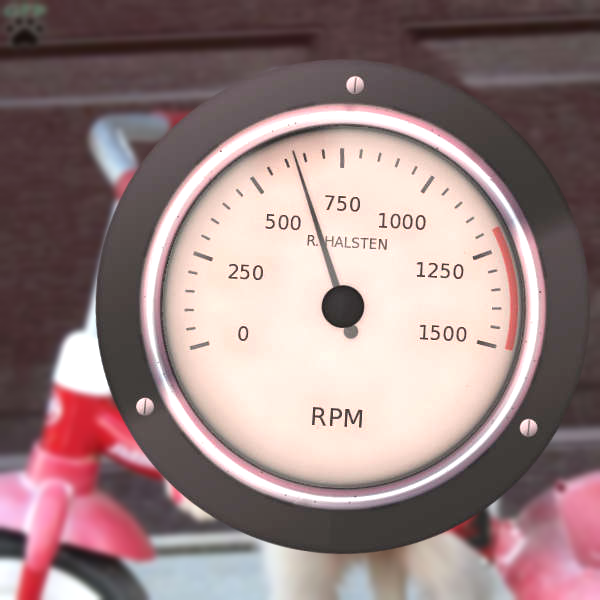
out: 625 rpm
